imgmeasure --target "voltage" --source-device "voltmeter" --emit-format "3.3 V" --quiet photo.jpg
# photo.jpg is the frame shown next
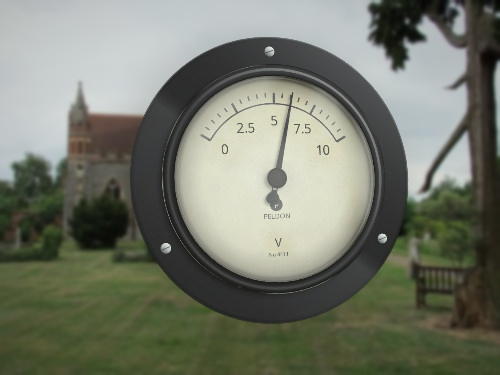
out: 6 V
